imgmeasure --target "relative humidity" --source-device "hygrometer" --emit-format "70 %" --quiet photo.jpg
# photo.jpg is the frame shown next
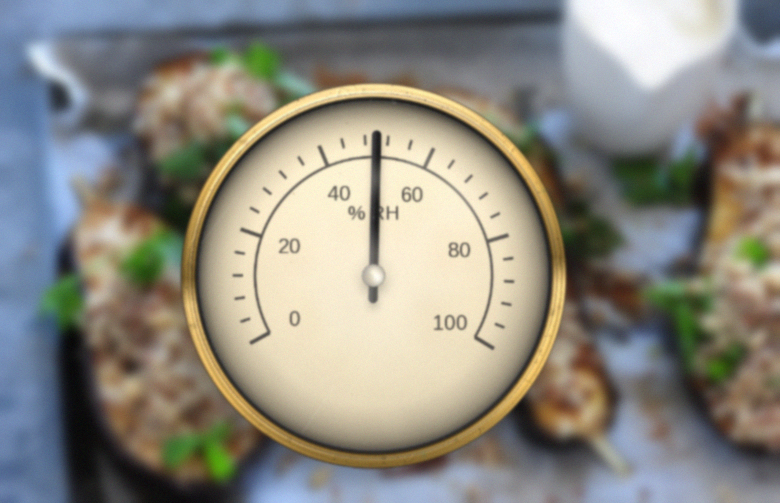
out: 50 %
